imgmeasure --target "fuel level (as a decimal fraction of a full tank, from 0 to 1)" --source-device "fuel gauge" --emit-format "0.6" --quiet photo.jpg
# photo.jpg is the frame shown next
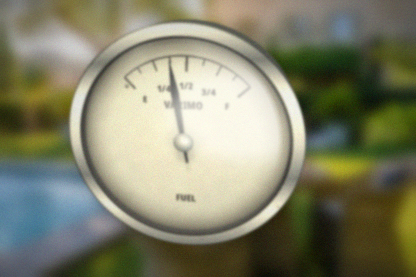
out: 0.375
